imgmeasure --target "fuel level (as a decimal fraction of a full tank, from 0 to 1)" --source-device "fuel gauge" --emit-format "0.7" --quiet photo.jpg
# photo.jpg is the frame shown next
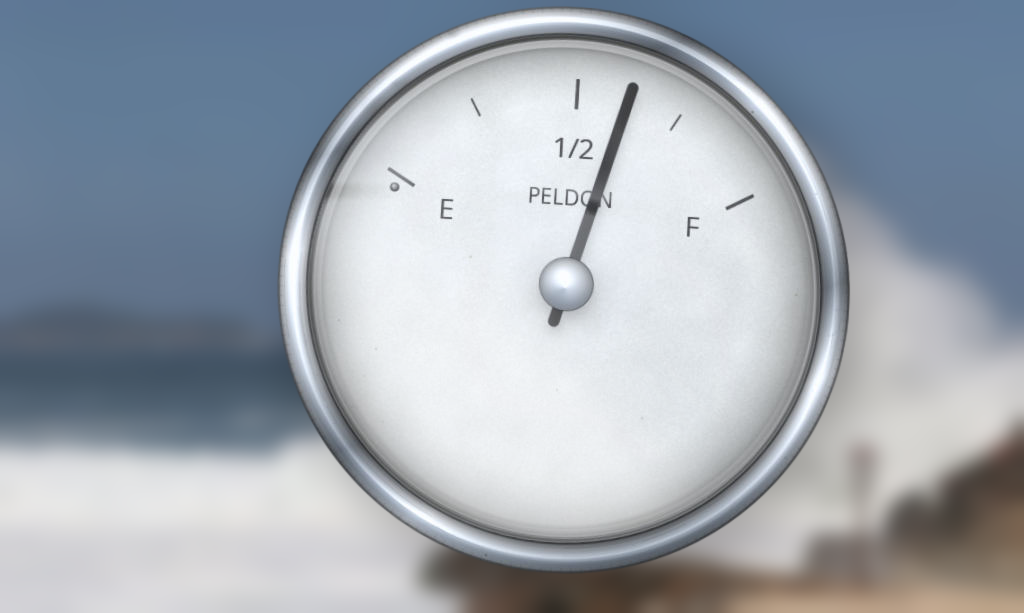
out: 0.625
